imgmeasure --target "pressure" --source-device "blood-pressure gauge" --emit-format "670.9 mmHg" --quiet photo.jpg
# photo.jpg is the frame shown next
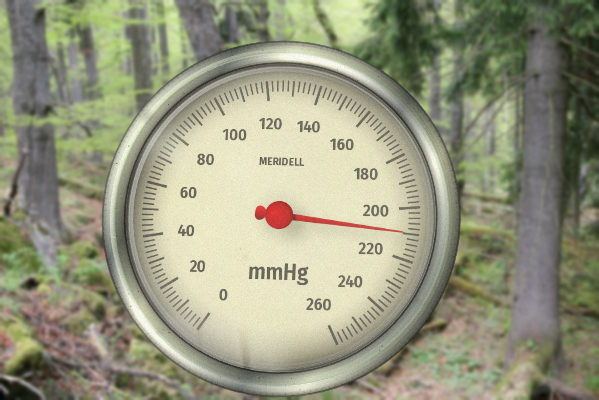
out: 210 mmHg
